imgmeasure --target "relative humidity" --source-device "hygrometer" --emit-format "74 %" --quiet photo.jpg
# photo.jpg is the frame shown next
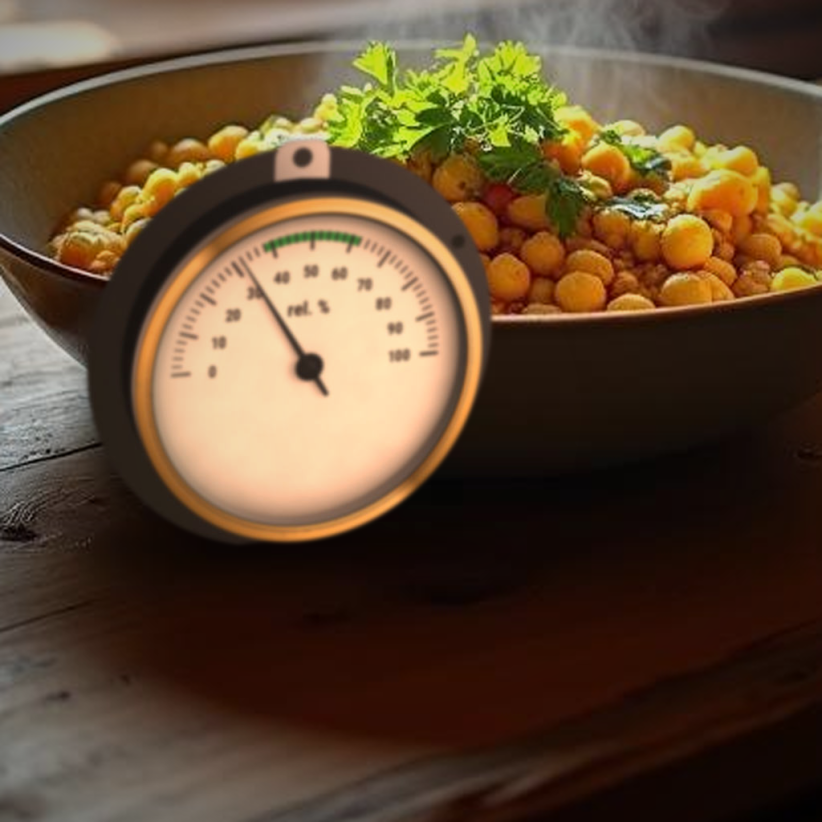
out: 32 %
